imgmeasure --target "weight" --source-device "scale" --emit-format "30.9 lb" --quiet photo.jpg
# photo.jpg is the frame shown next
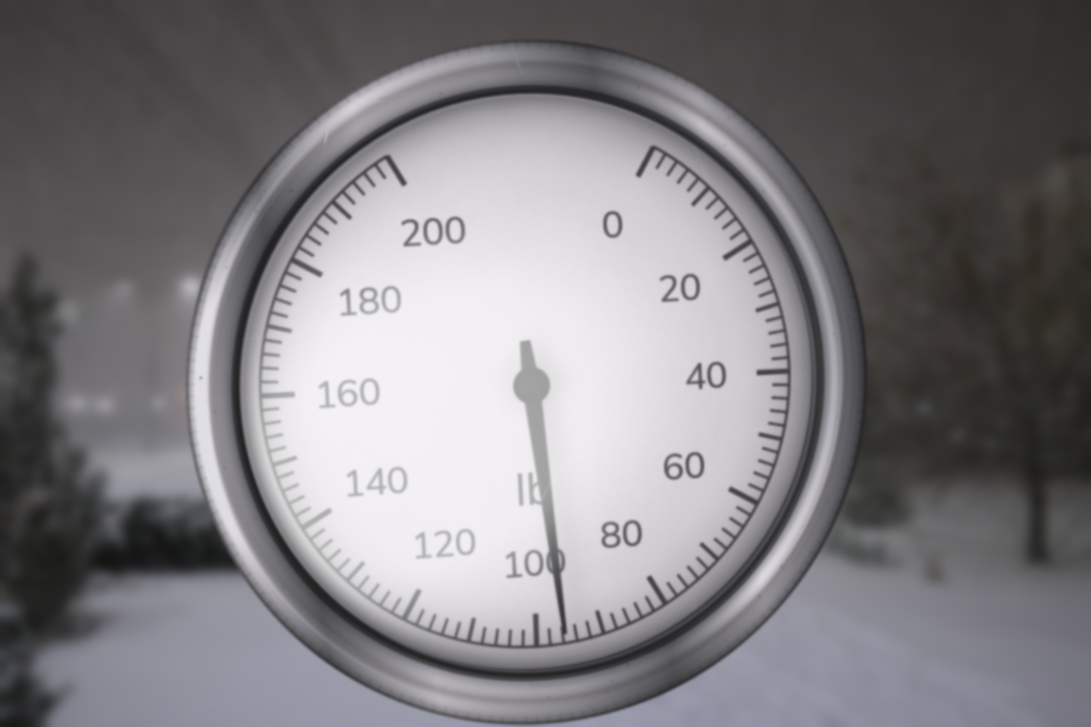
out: 96 lb
